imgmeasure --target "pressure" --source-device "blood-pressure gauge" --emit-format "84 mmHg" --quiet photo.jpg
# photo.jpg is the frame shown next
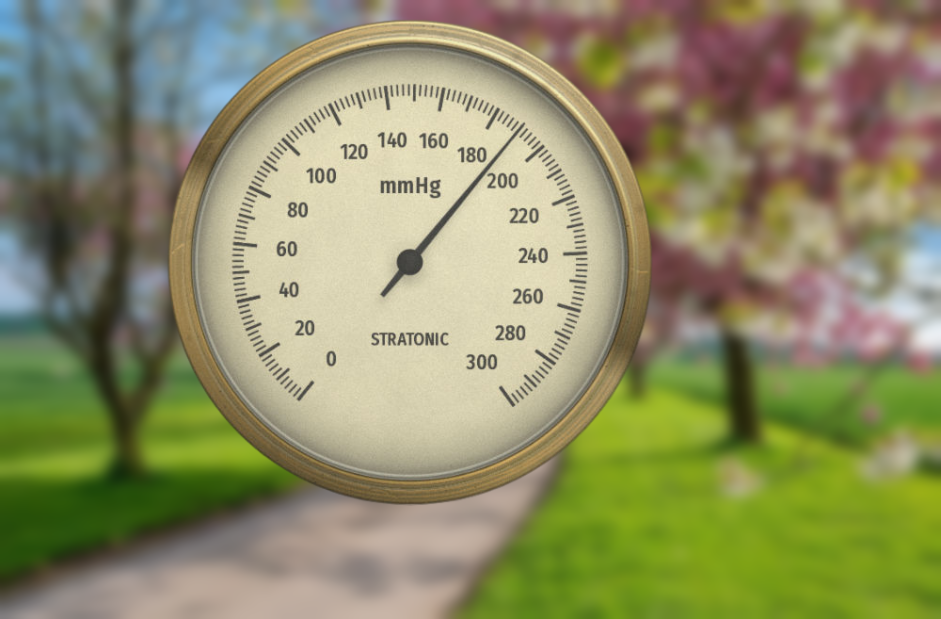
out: 190 mmHg
